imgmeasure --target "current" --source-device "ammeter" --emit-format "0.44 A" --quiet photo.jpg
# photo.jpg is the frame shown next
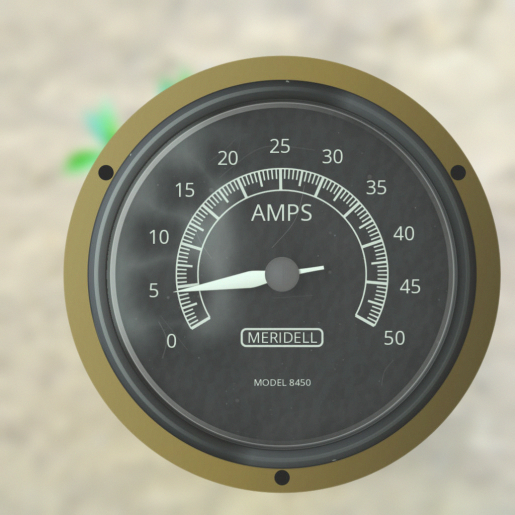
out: 4.5 A
